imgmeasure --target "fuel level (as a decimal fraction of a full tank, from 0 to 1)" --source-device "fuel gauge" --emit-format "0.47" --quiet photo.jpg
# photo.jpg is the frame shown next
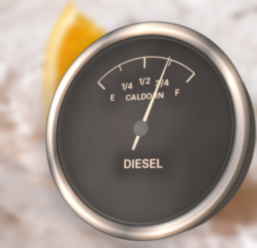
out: 0.75
